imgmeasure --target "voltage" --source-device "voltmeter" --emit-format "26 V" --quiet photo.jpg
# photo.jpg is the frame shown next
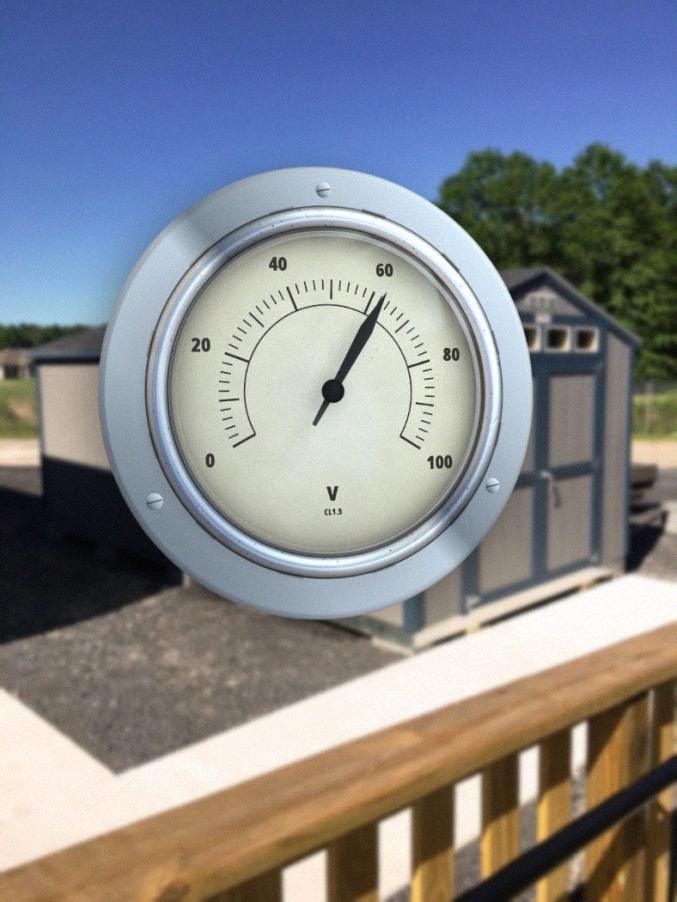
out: 62 V
